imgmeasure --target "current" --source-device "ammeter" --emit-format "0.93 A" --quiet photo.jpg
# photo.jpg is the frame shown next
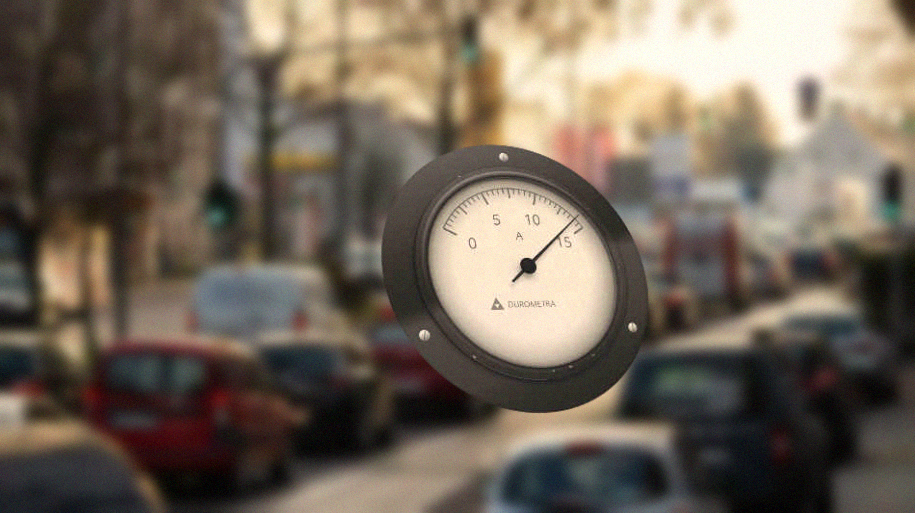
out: 14 A
